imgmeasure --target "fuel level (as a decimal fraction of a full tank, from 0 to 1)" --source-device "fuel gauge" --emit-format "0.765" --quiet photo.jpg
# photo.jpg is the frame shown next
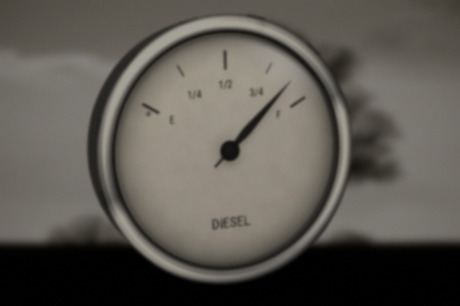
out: 0.875
